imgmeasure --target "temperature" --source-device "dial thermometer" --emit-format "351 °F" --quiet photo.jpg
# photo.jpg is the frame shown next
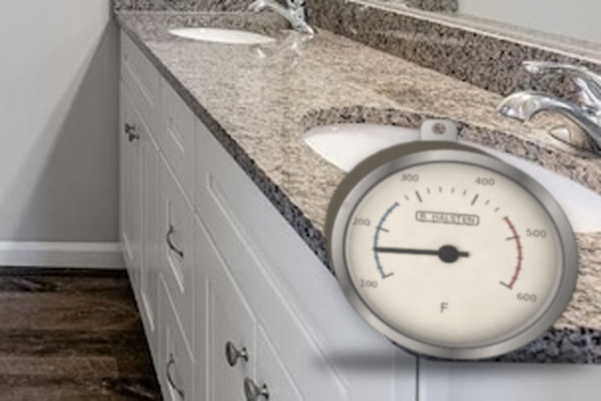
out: 160 °F
